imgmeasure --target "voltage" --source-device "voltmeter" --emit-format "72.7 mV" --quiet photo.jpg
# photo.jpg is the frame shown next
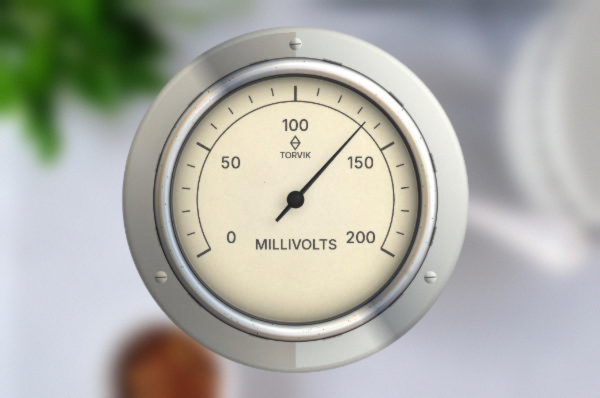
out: 135 mV
